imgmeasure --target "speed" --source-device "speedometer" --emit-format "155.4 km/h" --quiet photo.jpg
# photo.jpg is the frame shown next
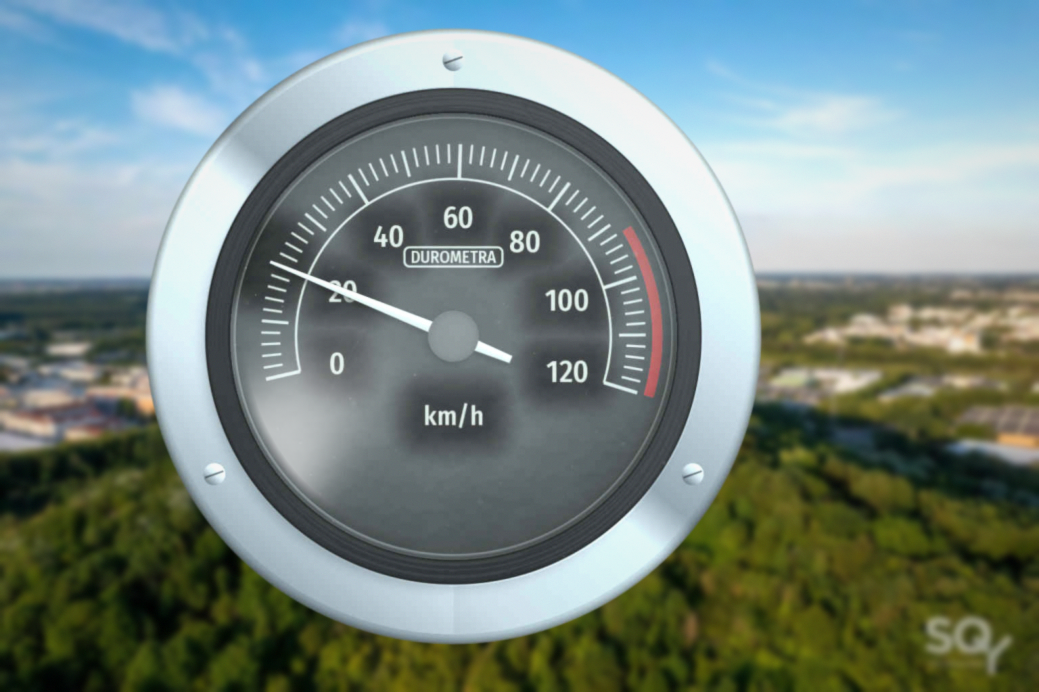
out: 20 km/h
